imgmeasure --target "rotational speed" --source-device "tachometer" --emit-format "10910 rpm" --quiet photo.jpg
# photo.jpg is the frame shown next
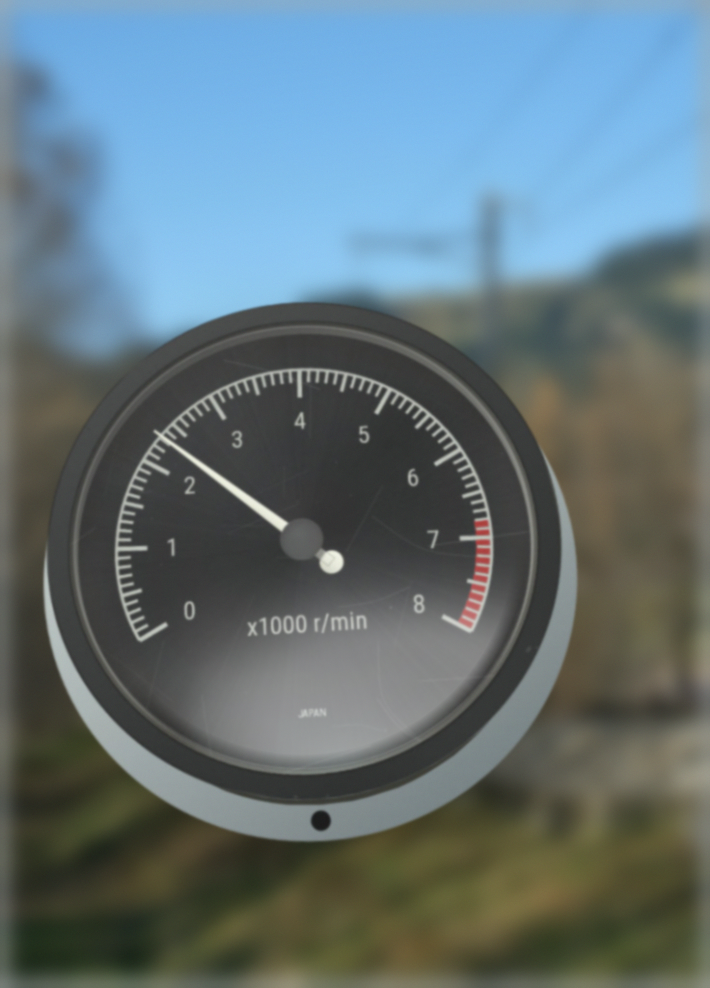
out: 2300 rpm
